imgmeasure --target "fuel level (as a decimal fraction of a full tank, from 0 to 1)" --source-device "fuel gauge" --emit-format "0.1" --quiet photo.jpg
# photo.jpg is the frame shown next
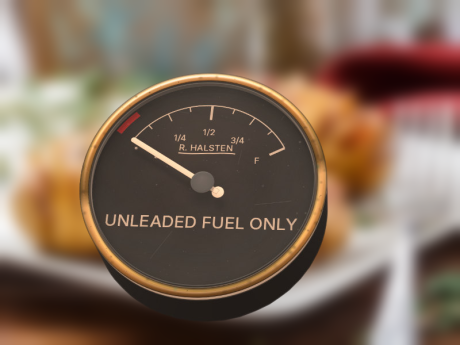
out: 0
